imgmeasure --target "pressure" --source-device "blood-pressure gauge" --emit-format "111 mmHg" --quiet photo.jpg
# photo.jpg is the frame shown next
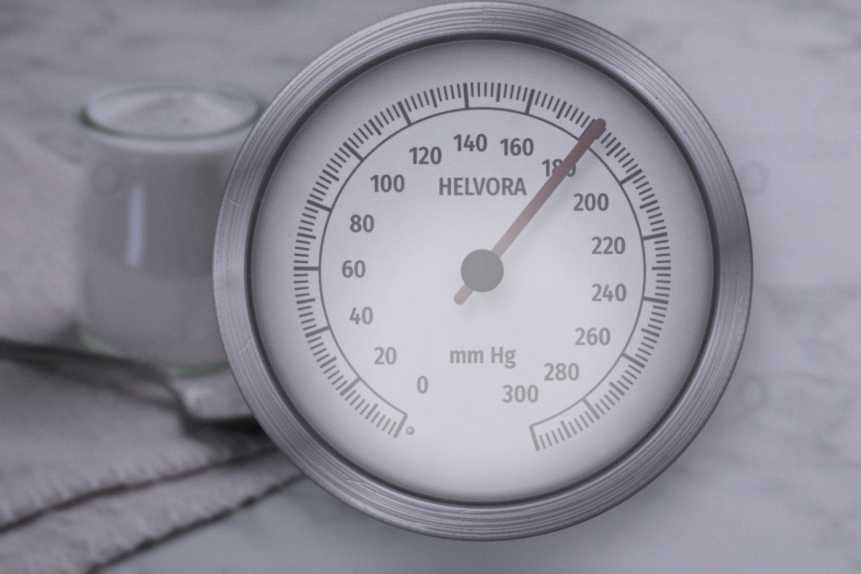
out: 182 mmHg
